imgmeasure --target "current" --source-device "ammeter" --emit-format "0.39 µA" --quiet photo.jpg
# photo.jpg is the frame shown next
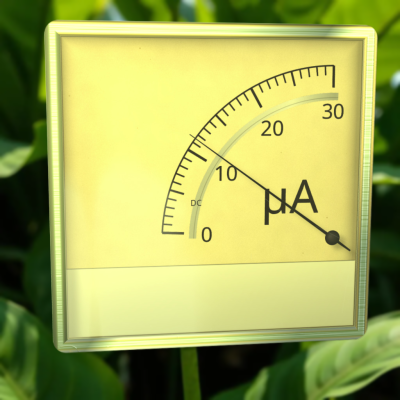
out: 11.5 µA
